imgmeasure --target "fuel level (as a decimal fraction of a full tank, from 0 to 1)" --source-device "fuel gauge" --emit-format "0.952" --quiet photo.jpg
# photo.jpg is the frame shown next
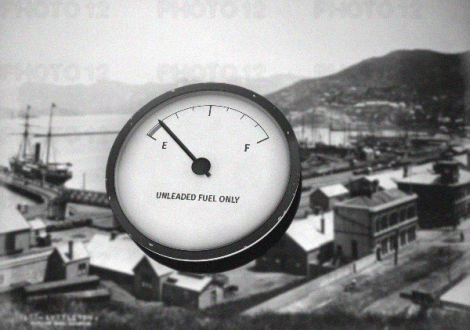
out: 0.125
